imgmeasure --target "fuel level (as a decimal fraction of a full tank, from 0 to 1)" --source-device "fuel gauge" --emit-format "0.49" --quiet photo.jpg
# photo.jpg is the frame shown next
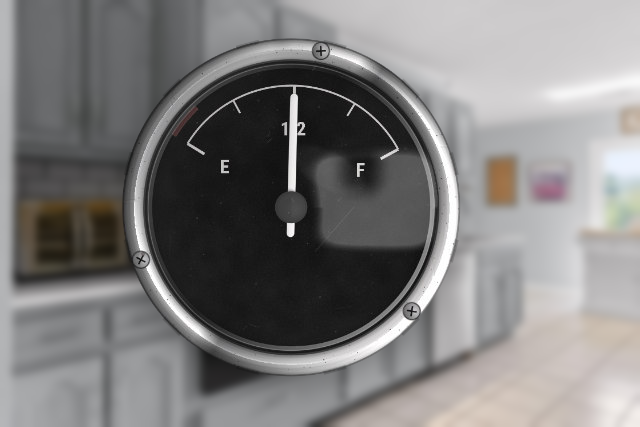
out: 0.5
